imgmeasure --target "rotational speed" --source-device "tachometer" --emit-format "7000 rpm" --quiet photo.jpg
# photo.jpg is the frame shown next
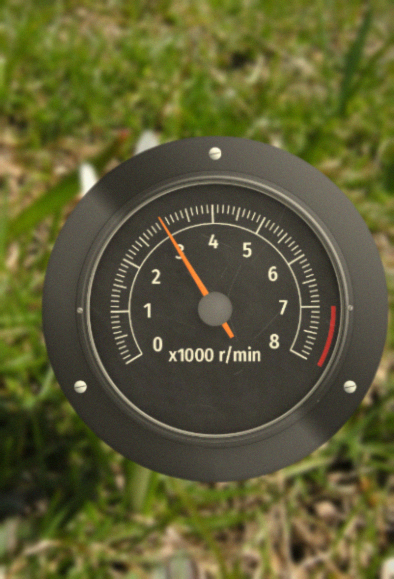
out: 3000 rpm
